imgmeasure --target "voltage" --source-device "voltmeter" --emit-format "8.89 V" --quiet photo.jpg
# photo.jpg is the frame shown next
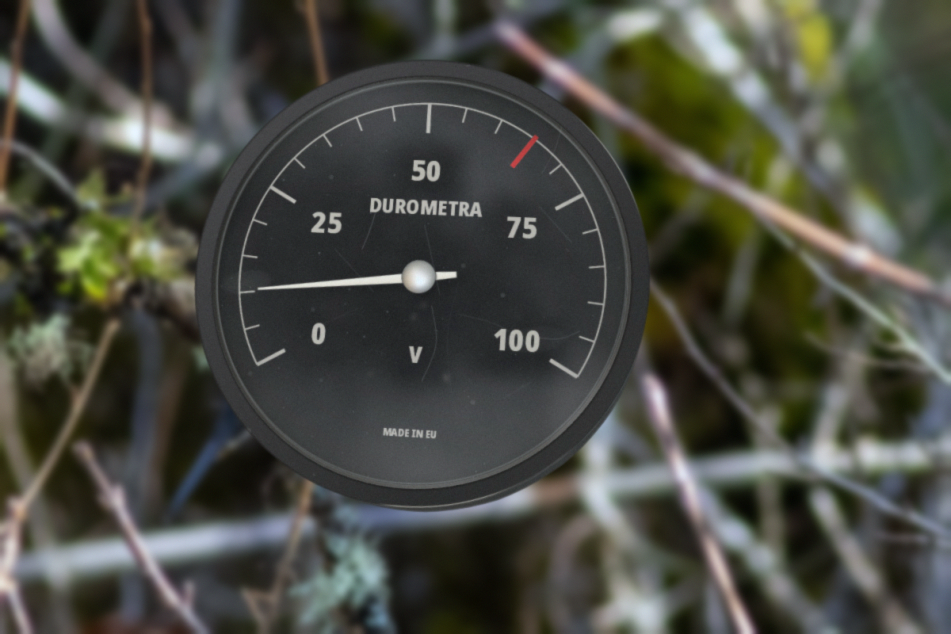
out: 10 V
